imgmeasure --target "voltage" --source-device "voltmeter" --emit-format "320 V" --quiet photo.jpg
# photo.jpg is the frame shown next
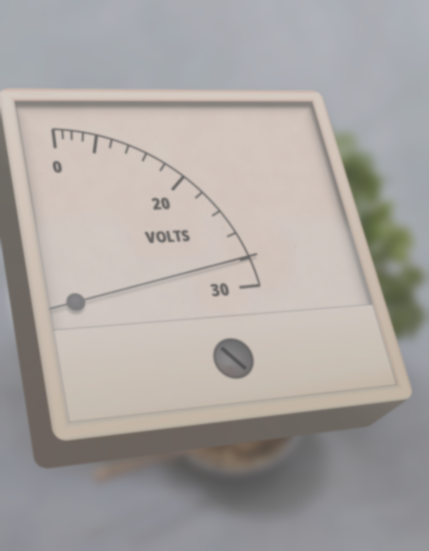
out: 28 V
